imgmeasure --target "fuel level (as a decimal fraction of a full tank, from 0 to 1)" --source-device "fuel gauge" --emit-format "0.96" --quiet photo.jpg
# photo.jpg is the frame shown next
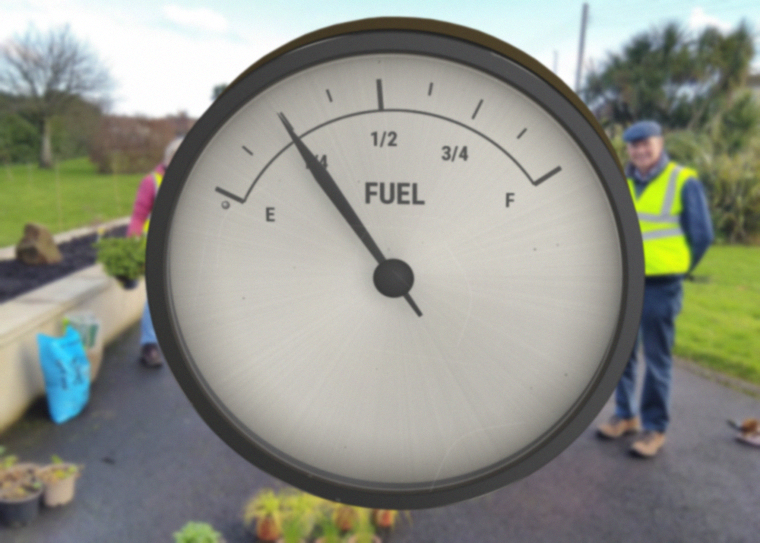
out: 0.25
